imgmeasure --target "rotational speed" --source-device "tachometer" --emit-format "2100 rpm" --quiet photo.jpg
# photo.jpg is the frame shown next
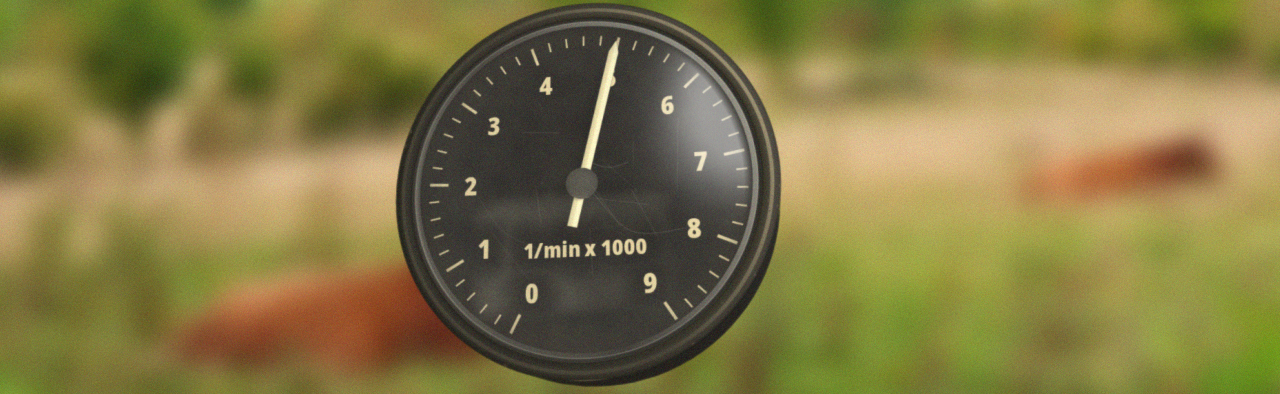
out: 5000 rpm
